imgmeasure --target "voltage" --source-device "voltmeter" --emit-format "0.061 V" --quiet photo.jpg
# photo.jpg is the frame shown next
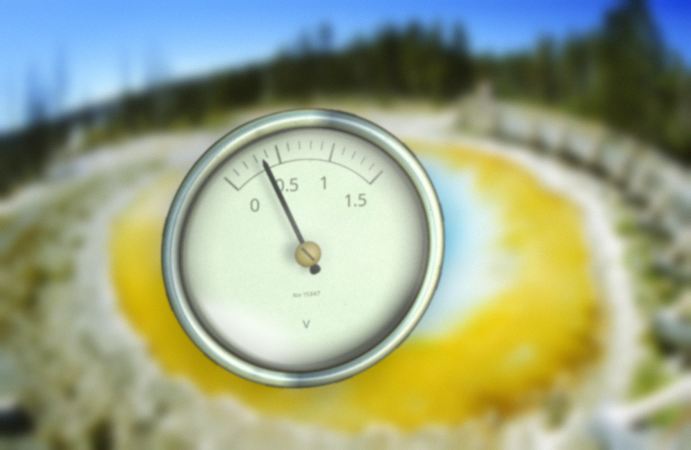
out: 0.35 V
